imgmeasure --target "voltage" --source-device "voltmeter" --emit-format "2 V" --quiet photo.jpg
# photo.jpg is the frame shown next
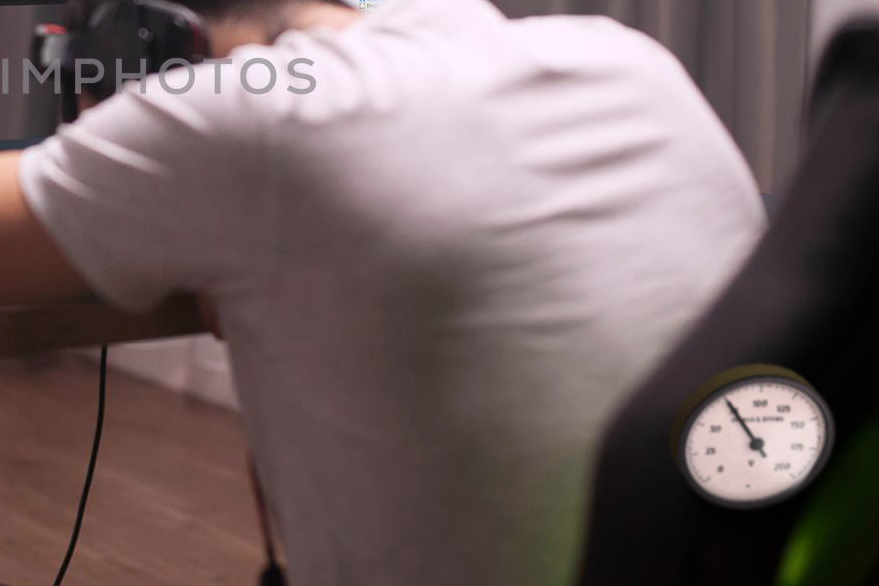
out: 75 V
